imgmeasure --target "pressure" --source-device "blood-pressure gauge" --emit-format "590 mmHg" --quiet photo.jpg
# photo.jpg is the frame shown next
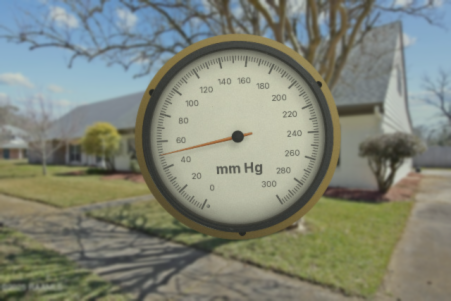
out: 50 mmHg
